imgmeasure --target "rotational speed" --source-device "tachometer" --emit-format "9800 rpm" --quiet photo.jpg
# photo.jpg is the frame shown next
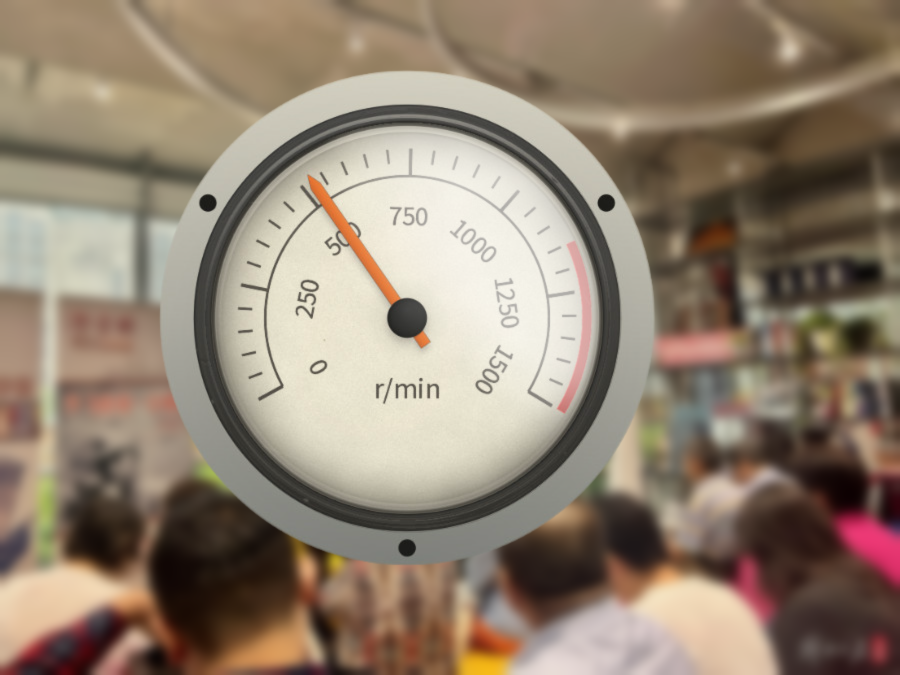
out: 525 rpm
